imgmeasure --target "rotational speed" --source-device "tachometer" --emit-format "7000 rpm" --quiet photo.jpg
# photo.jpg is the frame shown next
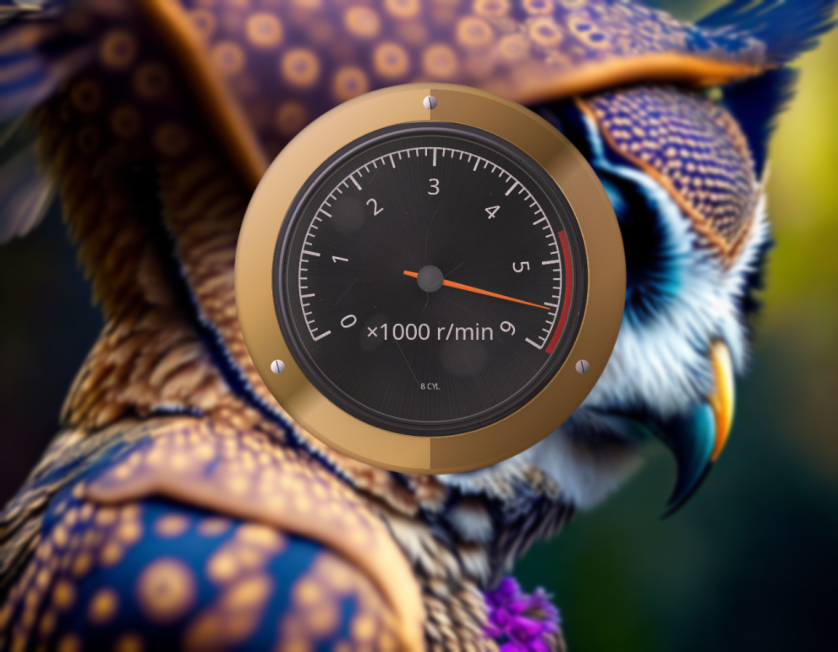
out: 5550 rpm
